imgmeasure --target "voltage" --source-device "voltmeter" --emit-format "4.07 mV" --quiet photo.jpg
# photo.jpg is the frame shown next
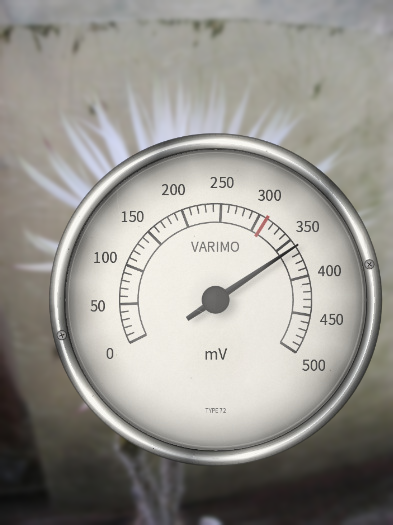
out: 360 mV
